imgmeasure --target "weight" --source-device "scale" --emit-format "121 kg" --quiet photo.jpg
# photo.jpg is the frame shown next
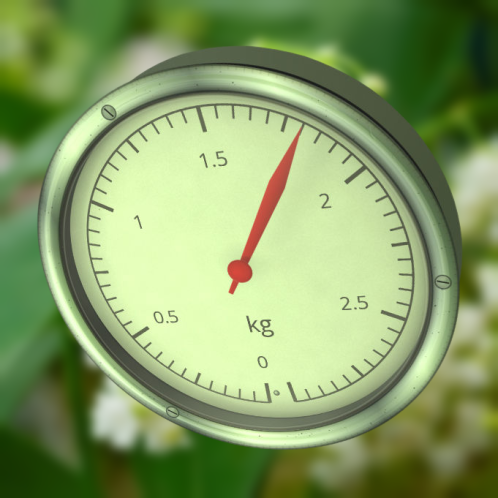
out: 1.8 kg
